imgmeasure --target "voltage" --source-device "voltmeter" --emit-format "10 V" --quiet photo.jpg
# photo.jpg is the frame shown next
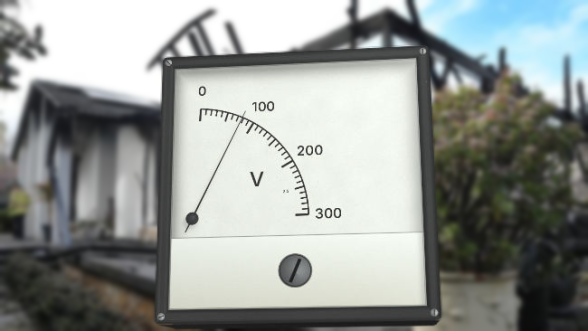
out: 80 V
